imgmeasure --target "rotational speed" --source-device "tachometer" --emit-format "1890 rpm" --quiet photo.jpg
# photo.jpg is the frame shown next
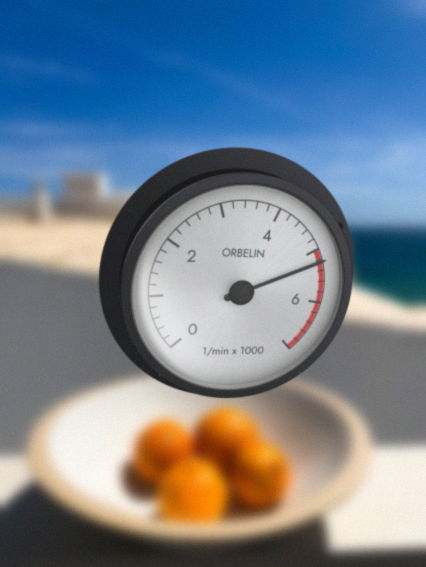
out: 5200 rpm
